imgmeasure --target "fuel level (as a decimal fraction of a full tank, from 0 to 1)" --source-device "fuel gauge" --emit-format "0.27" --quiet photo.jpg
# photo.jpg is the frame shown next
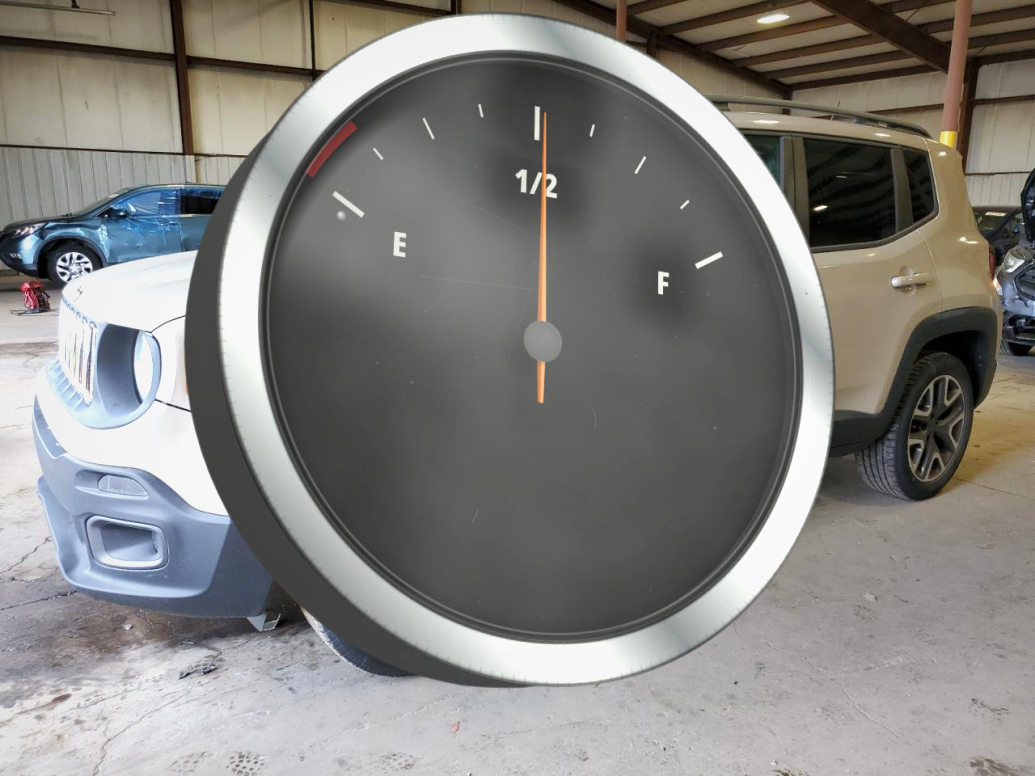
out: 0.5
